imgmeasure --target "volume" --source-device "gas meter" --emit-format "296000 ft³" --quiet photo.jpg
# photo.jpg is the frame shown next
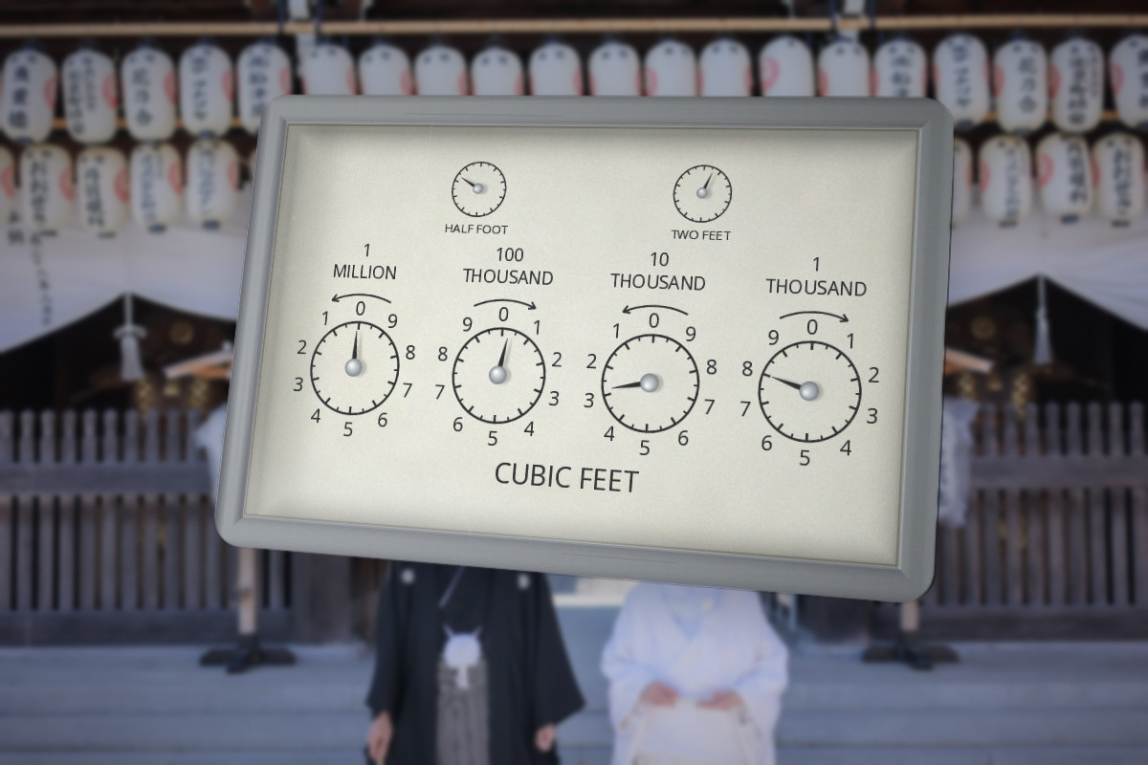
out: 2800 ft³
